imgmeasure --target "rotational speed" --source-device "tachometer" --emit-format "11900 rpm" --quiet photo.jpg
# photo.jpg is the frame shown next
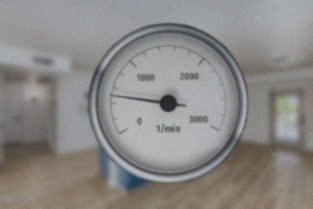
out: 500 rpm
